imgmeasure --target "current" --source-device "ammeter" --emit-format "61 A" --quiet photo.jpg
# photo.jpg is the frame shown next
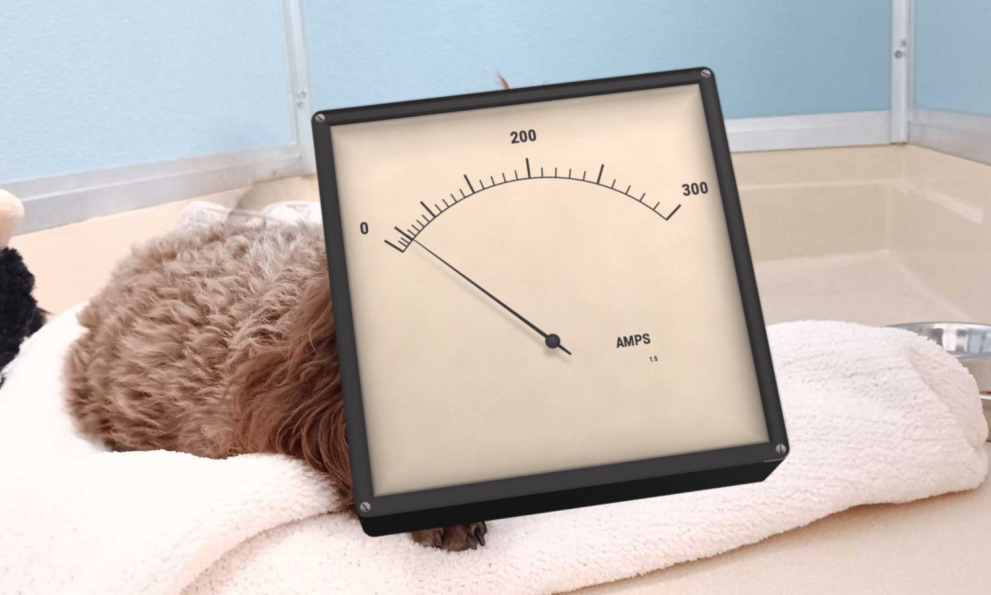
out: 50 A
